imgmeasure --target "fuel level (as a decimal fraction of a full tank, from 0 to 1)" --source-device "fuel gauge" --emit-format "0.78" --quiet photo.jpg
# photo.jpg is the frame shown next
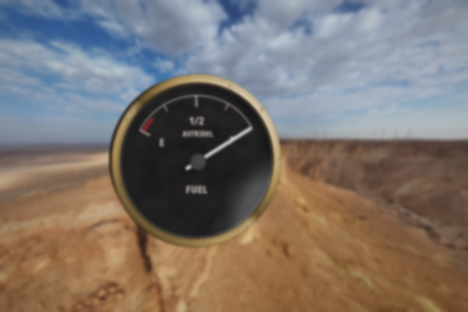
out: 1
